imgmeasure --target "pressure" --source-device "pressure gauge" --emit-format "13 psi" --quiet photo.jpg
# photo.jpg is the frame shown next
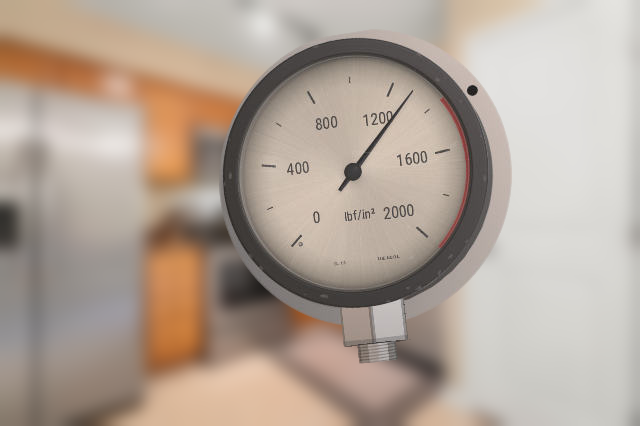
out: 1300 psi
